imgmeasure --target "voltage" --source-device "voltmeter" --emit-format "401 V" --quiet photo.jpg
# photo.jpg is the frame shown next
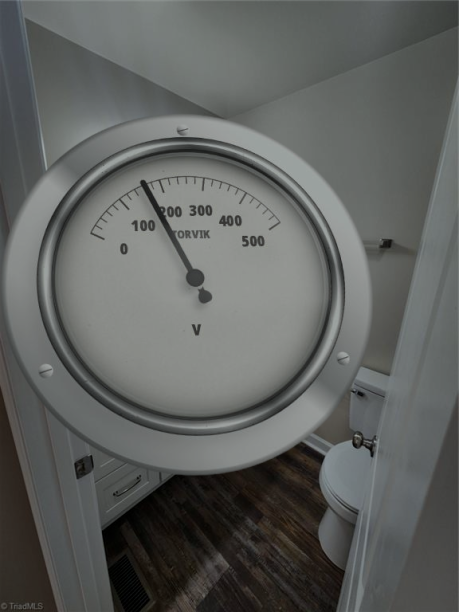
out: 160 V
